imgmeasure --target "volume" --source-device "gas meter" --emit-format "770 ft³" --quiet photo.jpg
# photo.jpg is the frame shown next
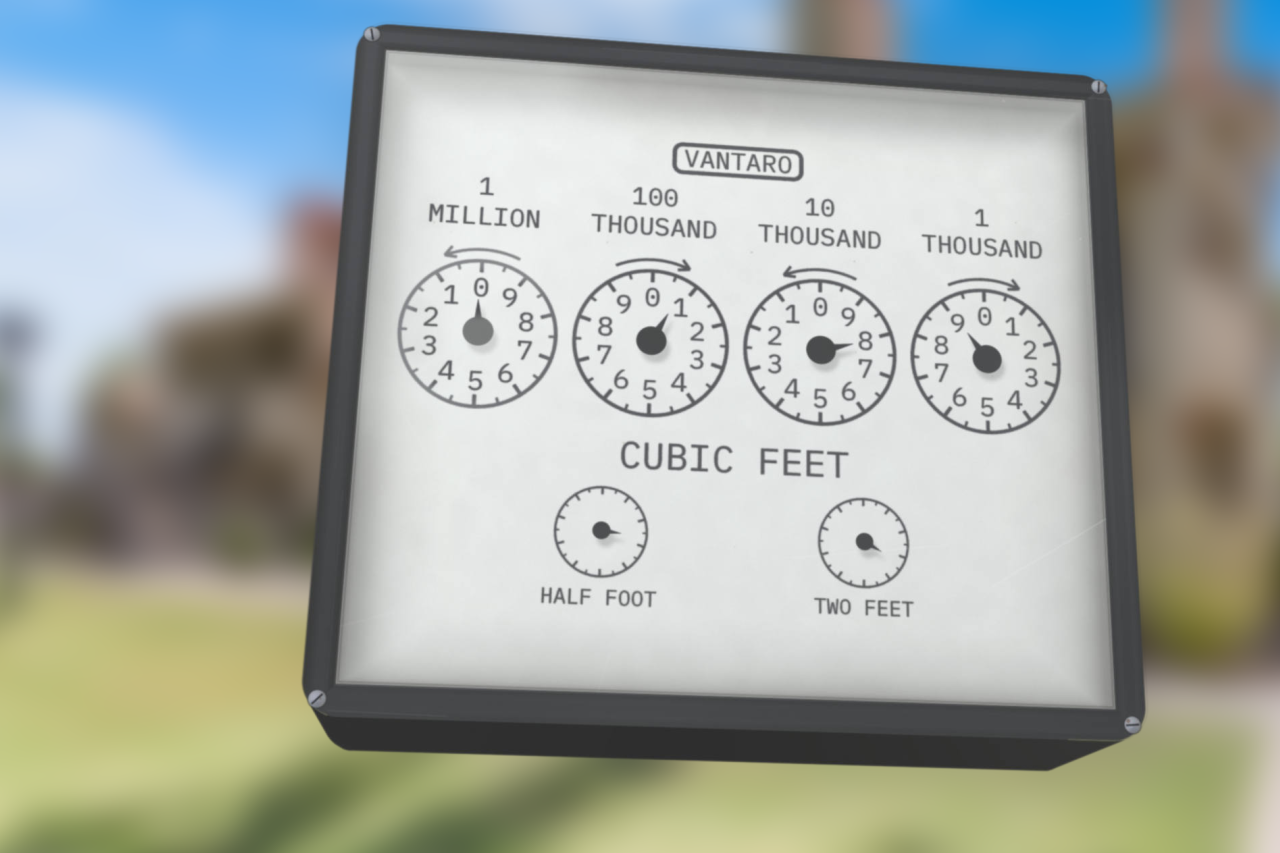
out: 7900 ft³
